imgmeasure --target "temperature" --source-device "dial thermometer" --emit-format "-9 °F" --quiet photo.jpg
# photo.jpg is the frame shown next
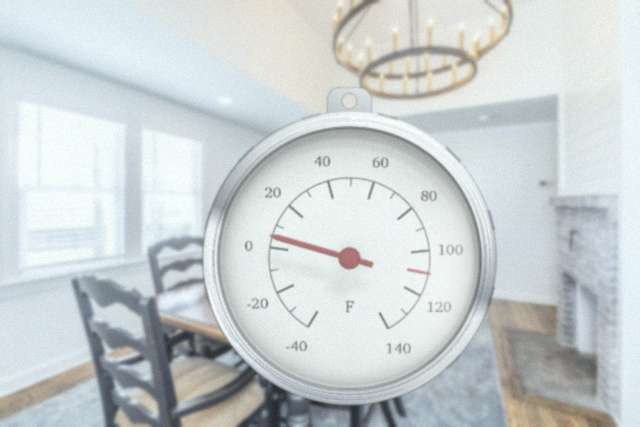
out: 5 °F
